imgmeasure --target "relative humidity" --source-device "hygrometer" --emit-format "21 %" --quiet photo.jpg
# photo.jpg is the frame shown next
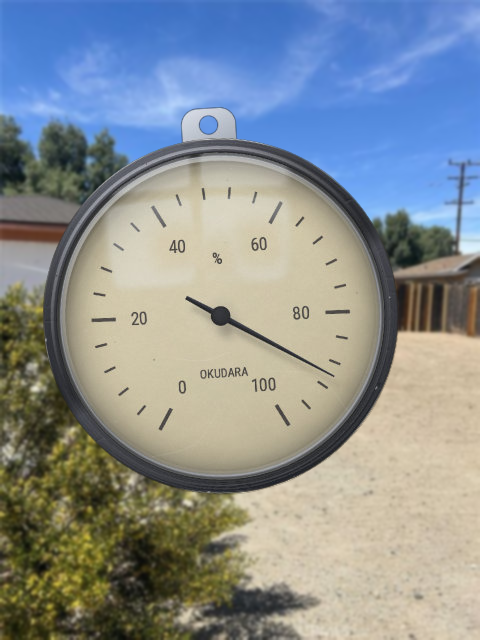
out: 90 %
